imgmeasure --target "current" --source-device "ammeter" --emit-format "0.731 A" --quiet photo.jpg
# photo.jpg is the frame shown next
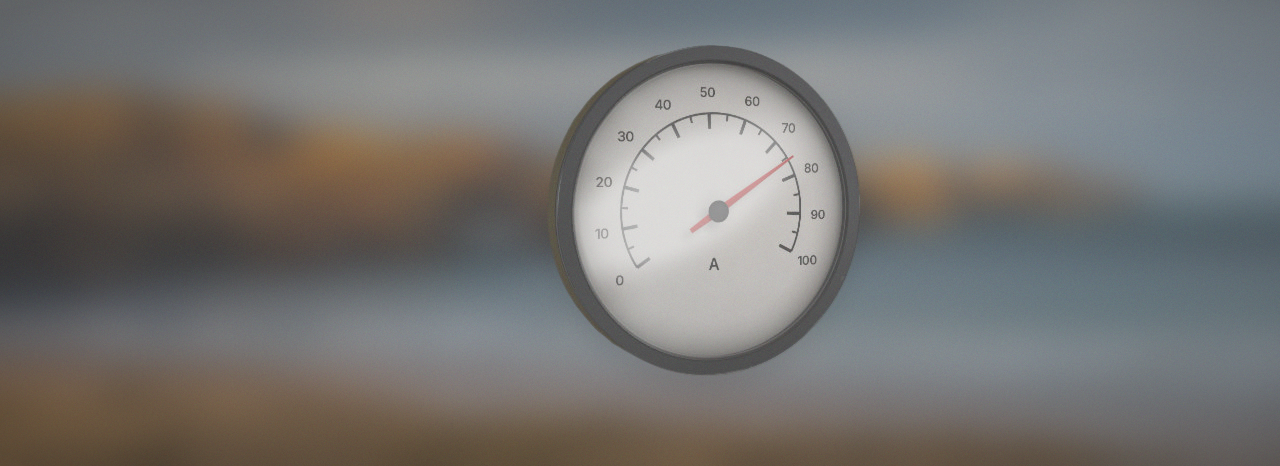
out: 75 A
